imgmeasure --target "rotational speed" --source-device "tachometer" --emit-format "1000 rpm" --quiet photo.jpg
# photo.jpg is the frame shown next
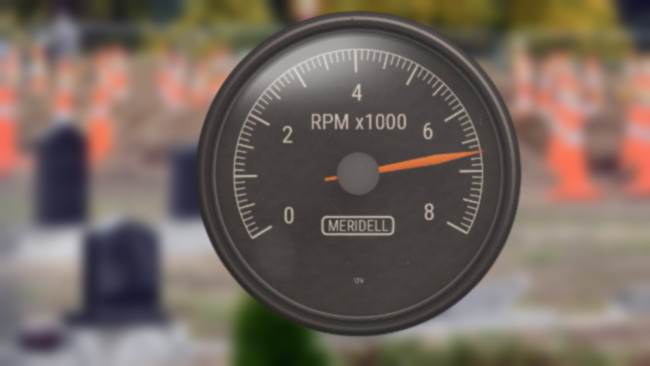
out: 6700 rpm
